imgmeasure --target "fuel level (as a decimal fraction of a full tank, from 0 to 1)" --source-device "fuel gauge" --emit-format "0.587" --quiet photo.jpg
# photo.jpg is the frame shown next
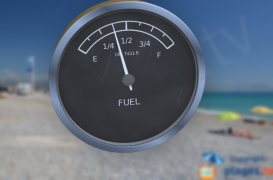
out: 0.375
